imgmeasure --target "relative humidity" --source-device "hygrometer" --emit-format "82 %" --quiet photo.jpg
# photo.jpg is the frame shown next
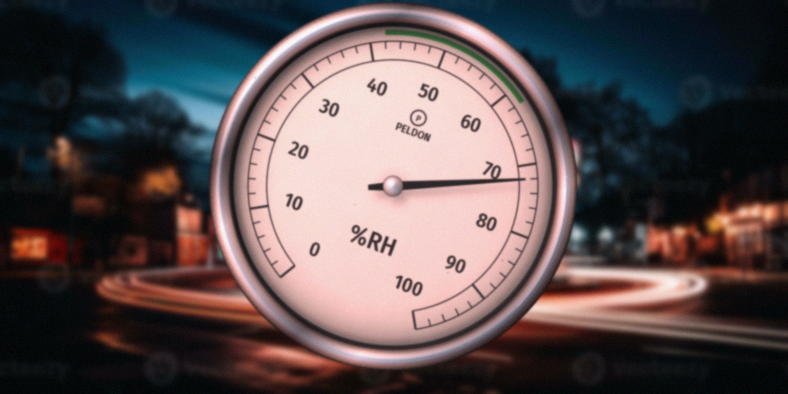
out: 72 %
